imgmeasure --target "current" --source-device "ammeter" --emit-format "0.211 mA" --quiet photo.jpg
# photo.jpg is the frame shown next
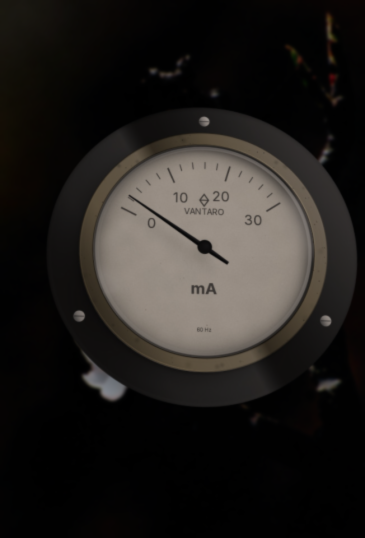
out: 2 mA
